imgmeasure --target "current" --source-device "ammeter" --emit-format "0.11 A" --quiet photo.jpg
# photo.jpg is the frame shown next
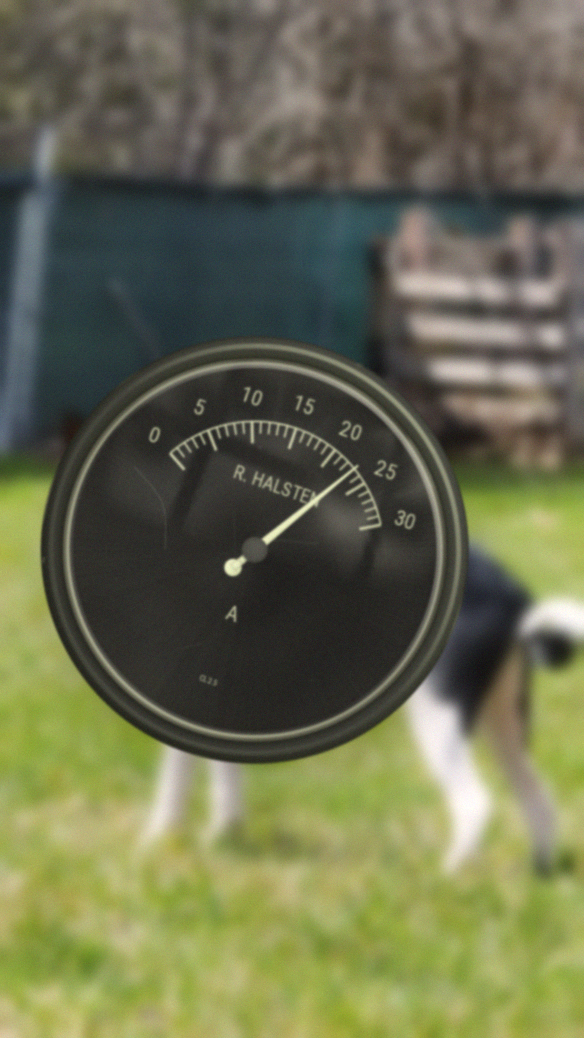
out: 23 A
